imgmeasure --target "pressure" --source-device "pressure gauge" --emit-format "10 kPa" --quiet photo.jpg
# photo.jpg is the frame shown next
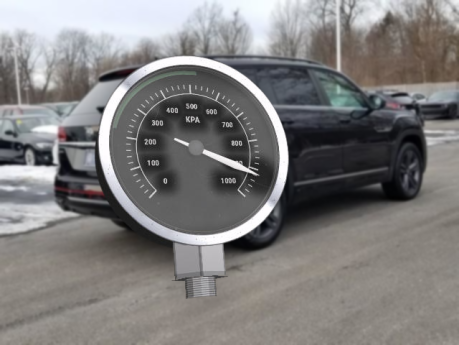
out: 920 kPa
